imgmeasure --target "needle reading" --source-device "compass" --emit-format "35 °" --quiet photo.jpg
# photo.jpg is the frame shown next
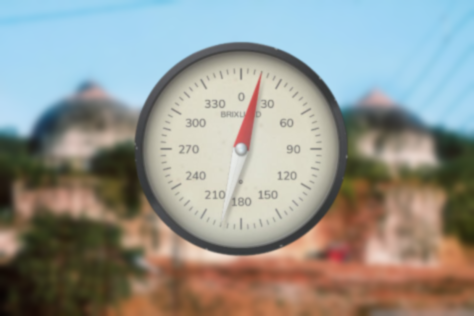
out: 15 °
